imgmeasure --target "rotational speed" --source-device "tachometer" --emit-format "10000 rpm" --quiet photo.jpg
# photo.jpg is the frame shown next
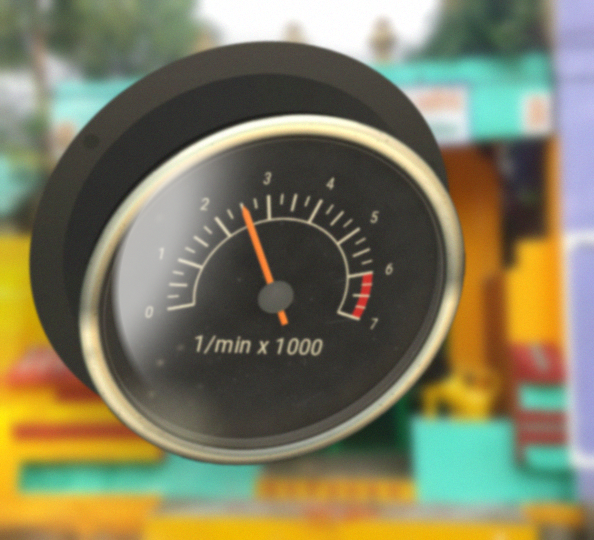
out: 2500 rpm
